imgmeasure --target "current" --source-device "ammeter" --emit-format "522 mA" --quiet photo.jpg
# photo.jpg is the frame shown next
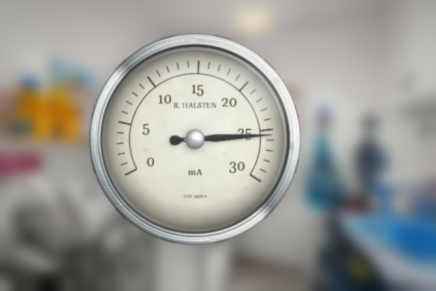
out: 25.5 mA
